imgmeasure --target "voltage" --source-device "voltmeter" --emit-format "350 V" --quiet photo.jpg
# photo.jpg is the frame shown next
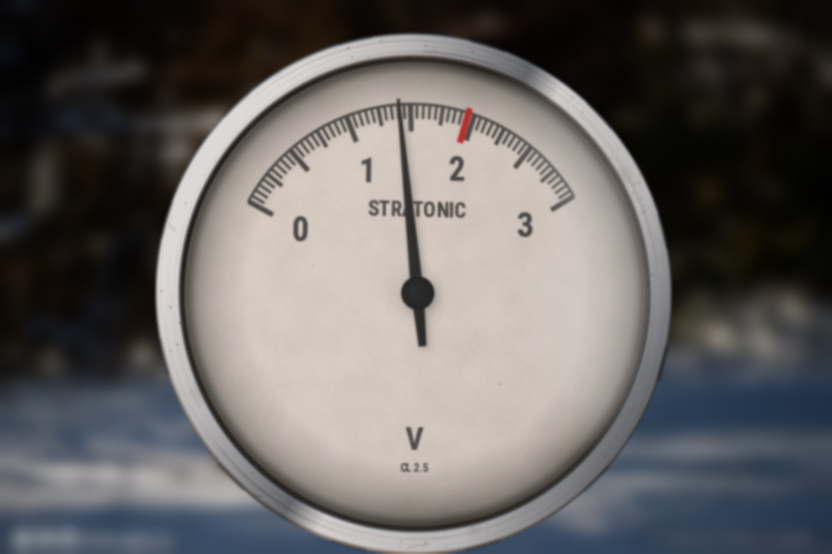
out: 1.4 V
